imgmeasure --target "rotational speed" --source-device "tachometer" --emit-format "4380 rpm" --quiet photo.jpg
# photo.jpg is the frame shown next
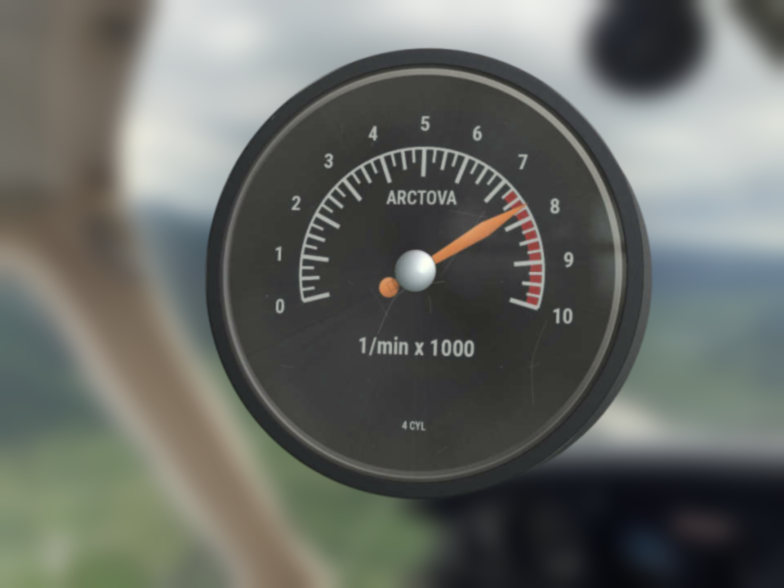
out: 7750 rpm
